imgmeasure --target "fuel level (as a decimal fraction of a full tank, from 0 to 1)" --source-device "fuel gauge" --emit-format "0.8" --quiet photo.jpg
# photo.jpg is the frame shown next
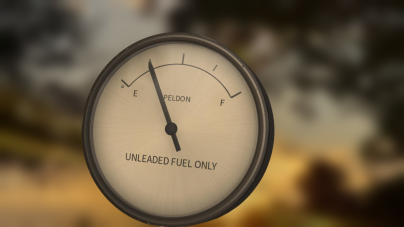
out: 0.25
